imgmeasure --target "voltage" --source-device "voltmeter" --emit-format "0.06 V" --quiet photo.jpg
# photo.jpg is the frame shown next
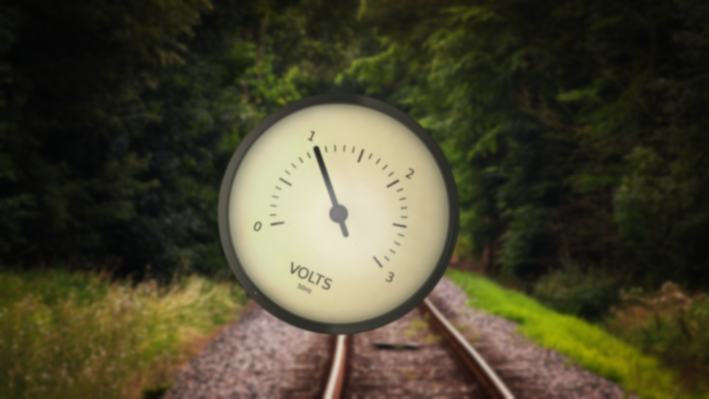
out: 1 V
